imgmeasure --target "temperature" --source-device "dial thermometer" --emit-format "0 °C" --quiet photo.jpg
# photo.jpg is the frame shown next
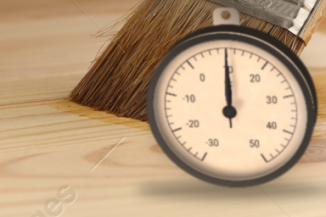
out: 10 °C
